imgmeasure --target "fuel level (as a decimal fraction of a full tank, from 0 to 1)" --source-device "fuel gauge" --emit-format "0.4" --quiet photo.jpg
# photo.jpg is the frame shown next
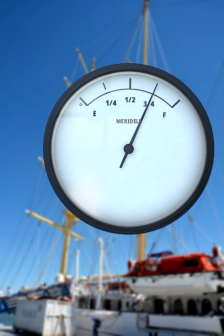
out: 0.75
